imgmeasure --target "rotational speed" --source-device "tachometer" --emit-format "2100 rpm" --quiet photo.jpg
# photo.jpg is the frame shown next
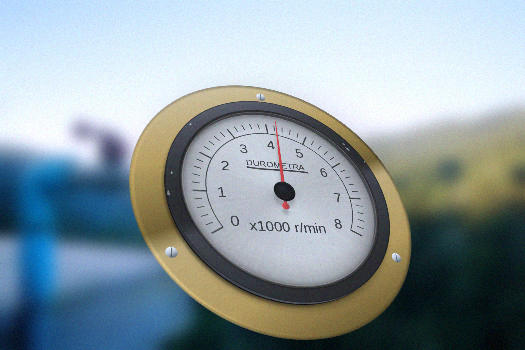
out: 4200 rpm
